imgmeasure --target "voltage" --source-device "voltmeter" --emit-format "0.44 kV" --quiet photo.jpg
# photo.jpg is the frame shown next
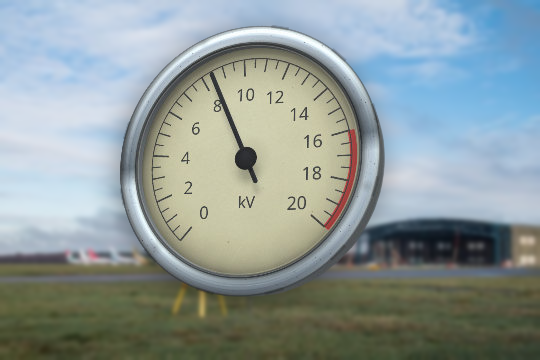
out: 8.5 kV
